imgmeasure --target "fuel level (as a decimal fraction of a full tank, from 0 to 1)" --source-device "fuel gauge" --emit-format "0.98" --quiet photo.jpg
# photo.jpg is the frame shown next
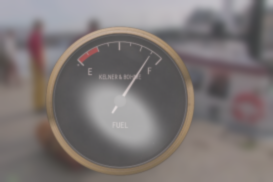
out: 0.875
